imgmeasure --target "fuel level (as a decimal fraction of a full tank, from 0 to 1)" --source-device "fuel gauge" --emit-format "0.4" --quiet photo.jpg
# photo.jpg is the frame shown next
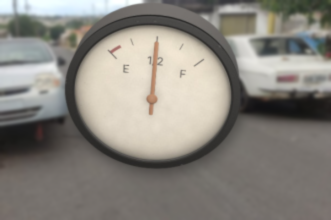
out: 0.5
